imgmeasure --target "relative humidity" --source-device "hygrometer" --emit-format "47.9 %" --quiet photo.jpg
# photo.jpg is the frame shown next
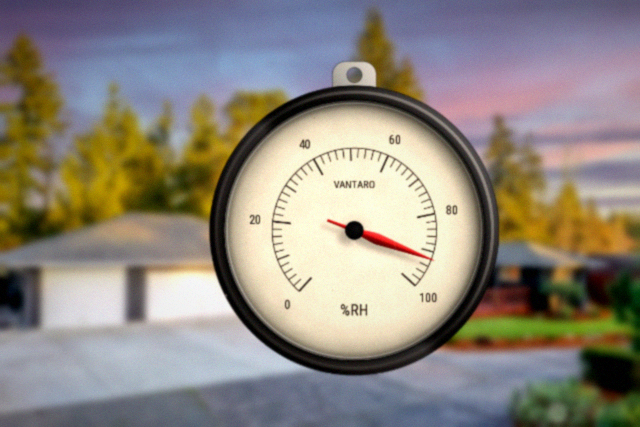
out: 92 %
